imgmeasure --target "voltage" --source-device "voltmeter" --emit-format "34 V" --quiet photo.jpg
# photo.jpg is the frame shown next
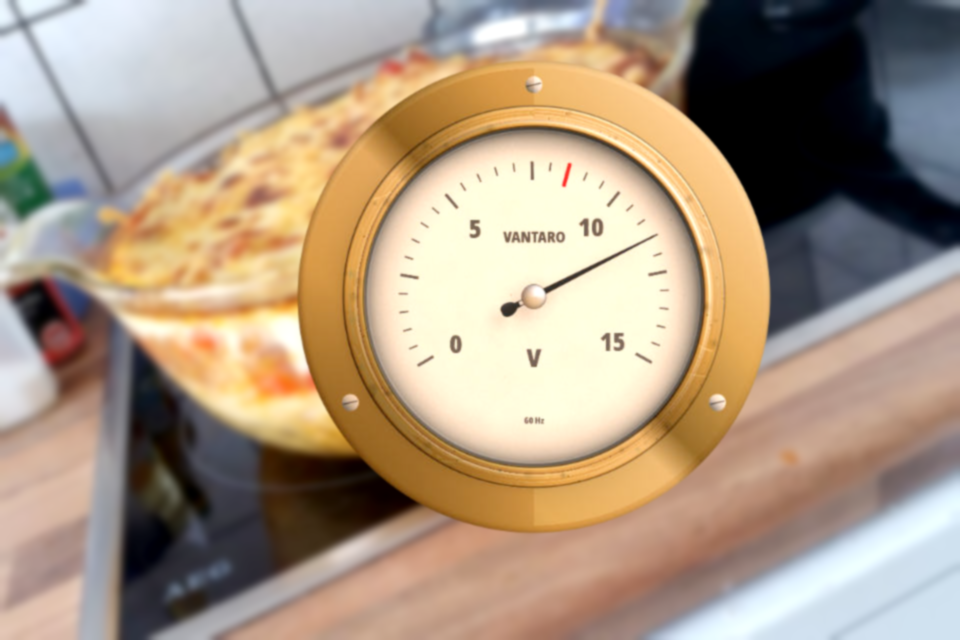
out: 11.5 V
